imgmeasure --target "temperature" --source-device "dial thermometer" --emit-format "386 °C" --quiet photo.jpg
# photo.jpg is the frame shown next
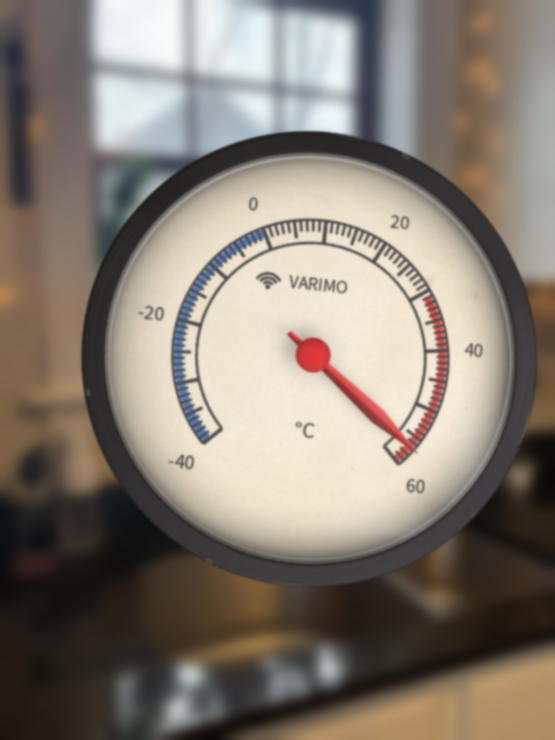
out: 57 °C
